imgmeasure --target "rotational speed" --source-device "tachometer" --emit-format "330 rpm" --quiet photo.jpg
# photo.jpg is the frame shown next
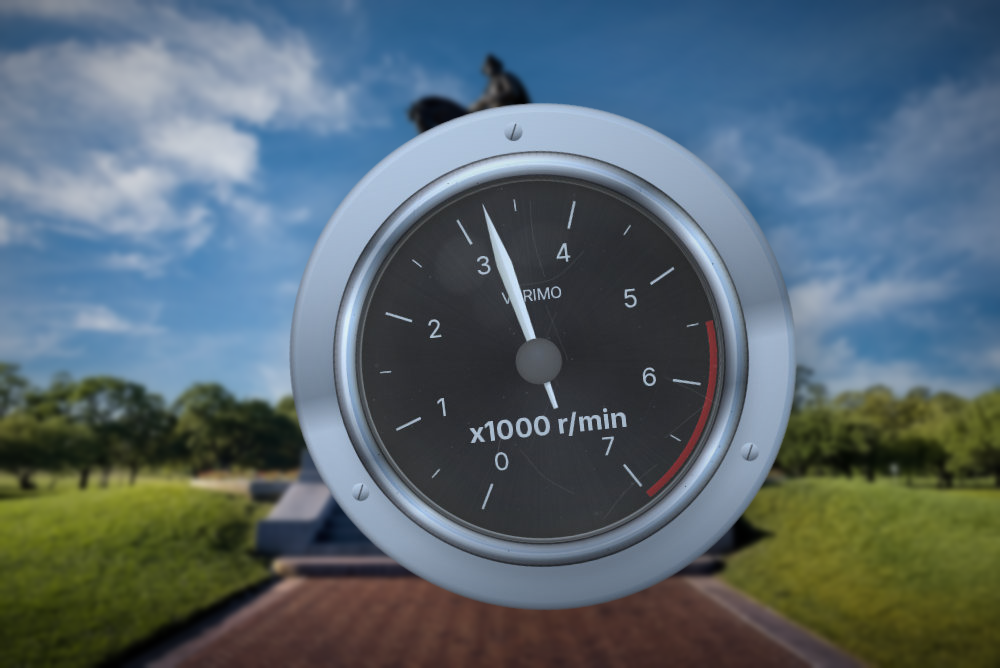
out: 3250 rpm
